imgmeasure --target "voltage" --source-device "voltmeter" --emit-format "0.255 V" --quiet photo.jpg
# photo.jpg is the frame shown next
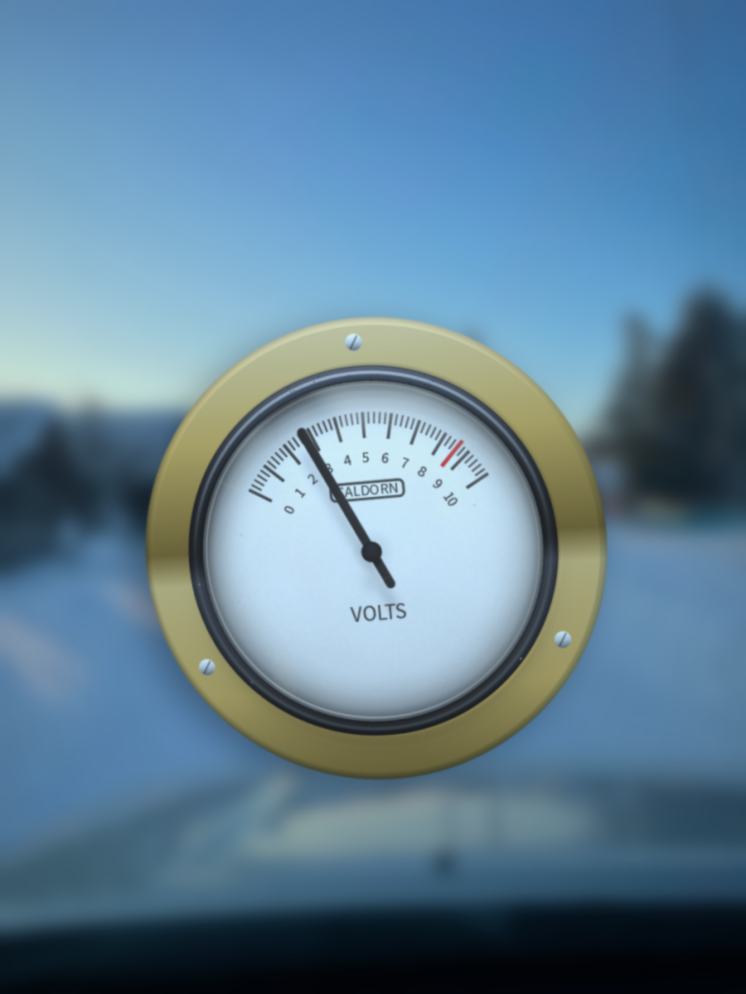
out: 2.8 V
